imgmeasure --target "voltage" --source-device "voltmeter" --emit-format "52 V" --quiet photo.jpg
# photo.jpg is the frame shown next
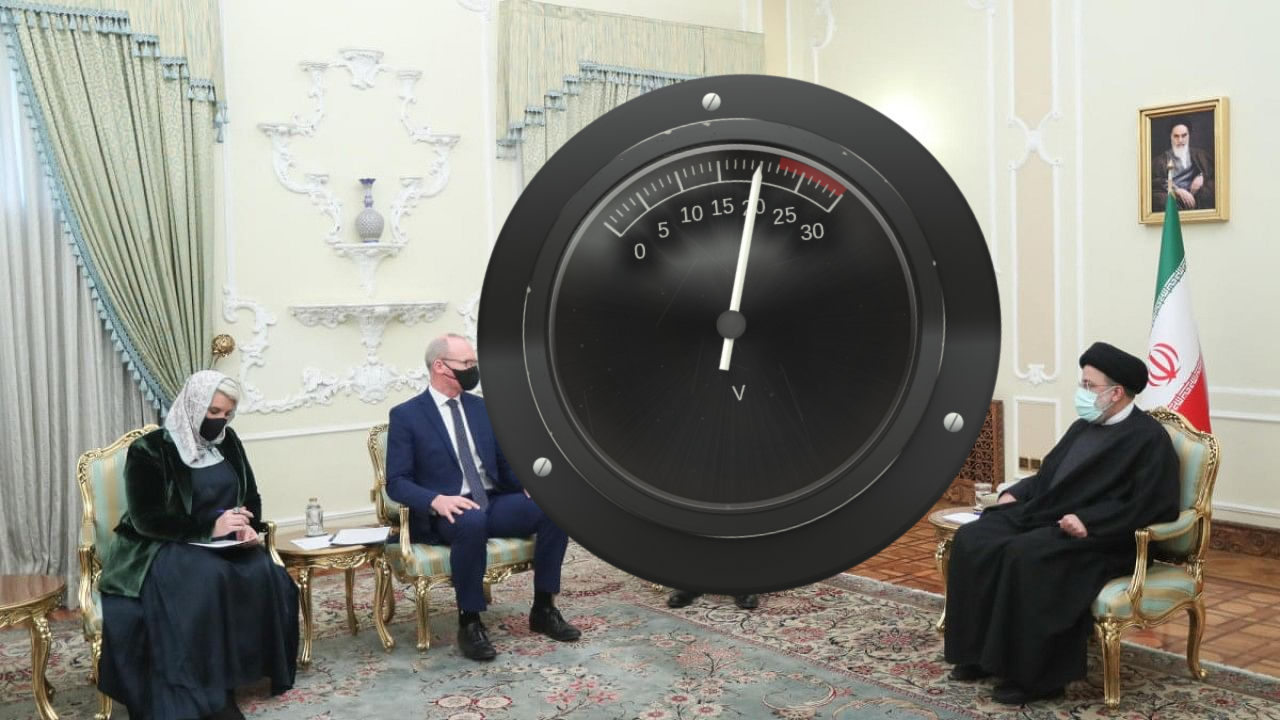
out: 20 V
